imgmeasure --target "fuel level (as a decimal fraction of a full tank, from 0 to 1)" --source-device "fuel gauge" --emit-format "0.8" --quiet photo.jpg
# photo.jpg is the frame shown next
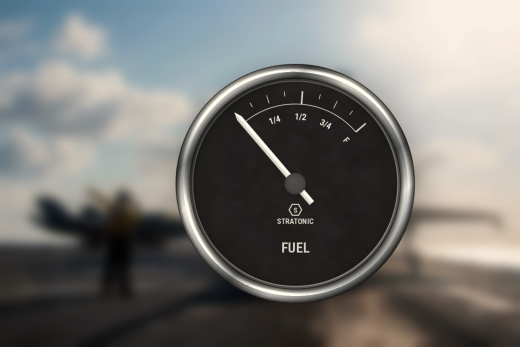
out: 0
